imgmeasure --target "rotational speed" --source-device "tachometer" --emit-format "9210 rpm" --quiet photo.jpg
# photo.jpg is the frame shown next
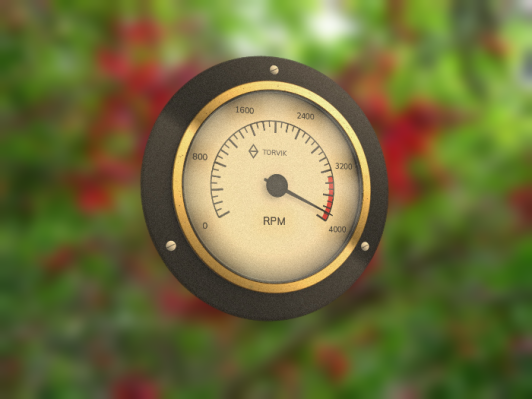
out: 3900 rpm
